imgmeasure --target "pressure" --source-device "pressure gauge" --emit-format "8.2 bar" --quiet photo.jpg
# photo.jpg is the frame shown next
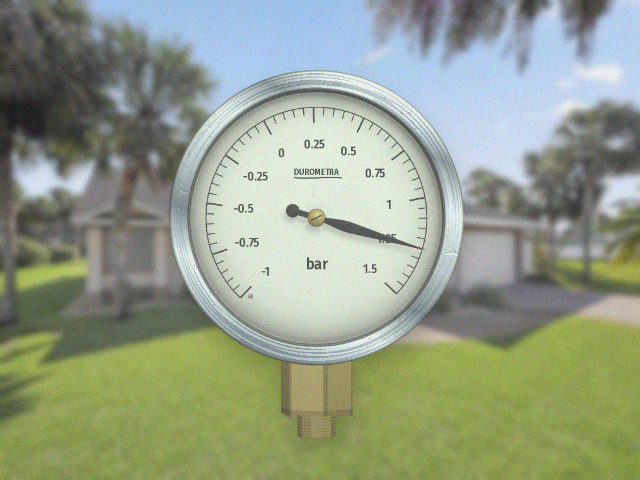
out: 1.25 bar
